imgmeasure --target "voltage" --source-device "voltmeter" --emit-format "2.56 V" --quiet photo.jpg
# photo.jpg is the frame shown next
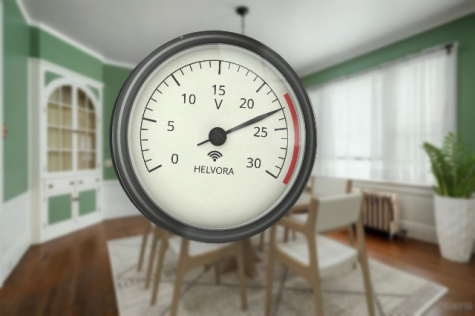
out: 23 V
